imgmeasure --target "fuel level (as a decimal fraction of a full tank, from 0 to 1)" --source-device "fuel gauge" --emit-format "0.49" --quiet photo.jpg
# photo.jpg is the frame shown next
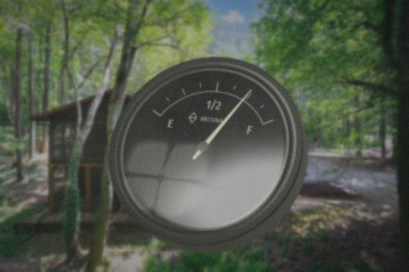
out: 0.75
